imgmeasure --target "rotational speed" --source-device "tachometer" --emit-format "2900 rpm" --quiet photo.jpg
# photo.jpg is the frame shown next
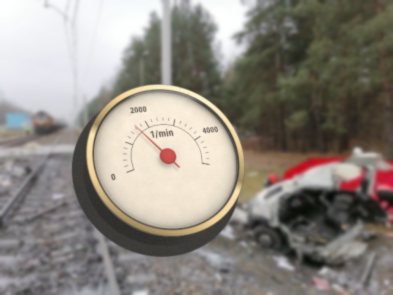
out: 1600 rpm
